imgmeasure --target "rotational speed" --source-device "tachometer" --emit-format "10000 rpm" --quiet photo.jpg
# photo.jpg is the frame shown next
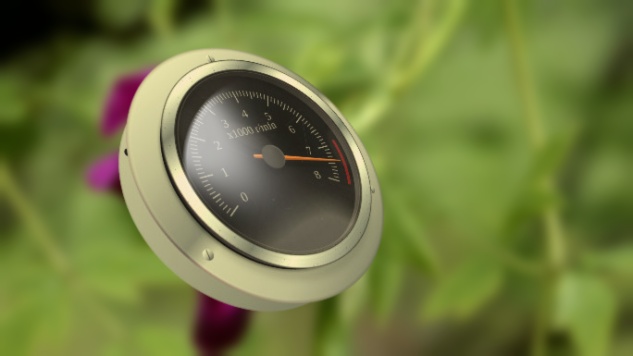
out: 7500 rpm
